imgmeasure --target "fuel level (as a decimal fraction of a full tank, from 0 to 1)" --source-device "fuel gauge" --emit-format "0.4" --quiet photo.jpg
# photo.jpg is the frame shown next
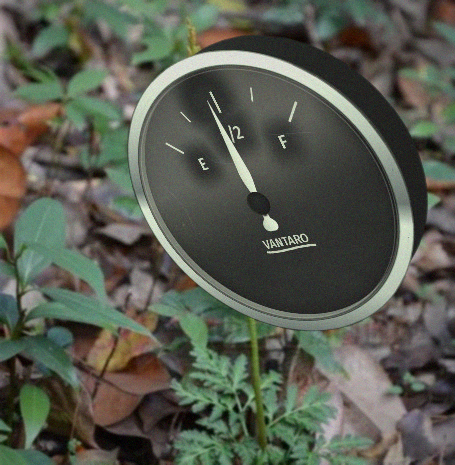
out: 0.5
